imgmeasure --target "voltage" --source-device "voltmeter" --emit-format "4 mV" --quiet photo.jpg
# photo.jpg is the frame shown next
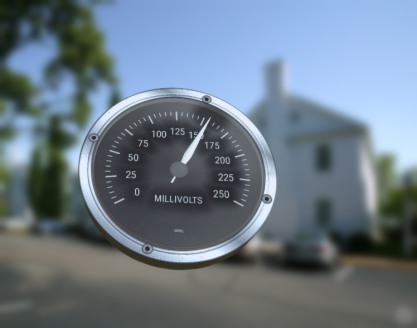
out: 155 mV
